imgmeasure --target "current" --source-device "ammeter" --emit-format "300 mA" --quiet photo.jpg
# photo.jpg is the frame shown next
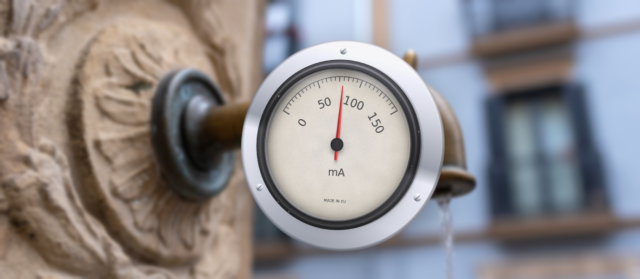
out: 80 mA
